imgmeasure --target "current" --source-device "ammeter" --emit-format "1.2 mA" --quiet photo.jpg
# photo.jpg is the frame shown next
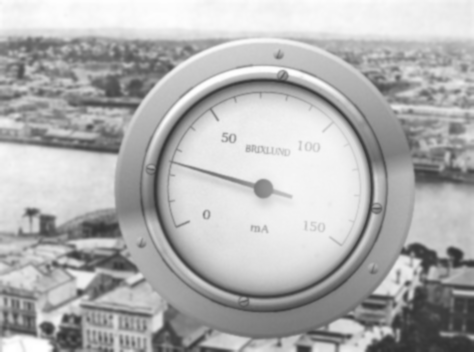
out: 25 mA
